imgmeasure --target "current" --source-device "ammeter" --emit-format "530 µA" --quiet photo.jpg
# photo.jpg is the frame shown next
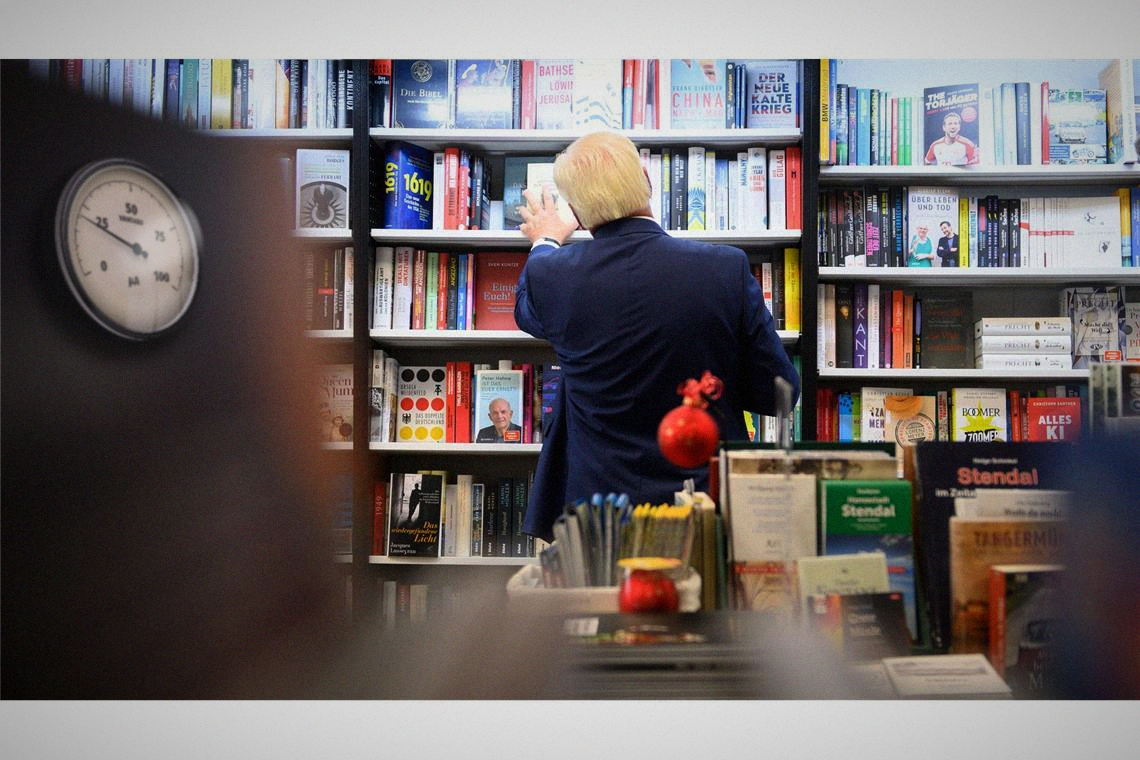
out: 20 µA
